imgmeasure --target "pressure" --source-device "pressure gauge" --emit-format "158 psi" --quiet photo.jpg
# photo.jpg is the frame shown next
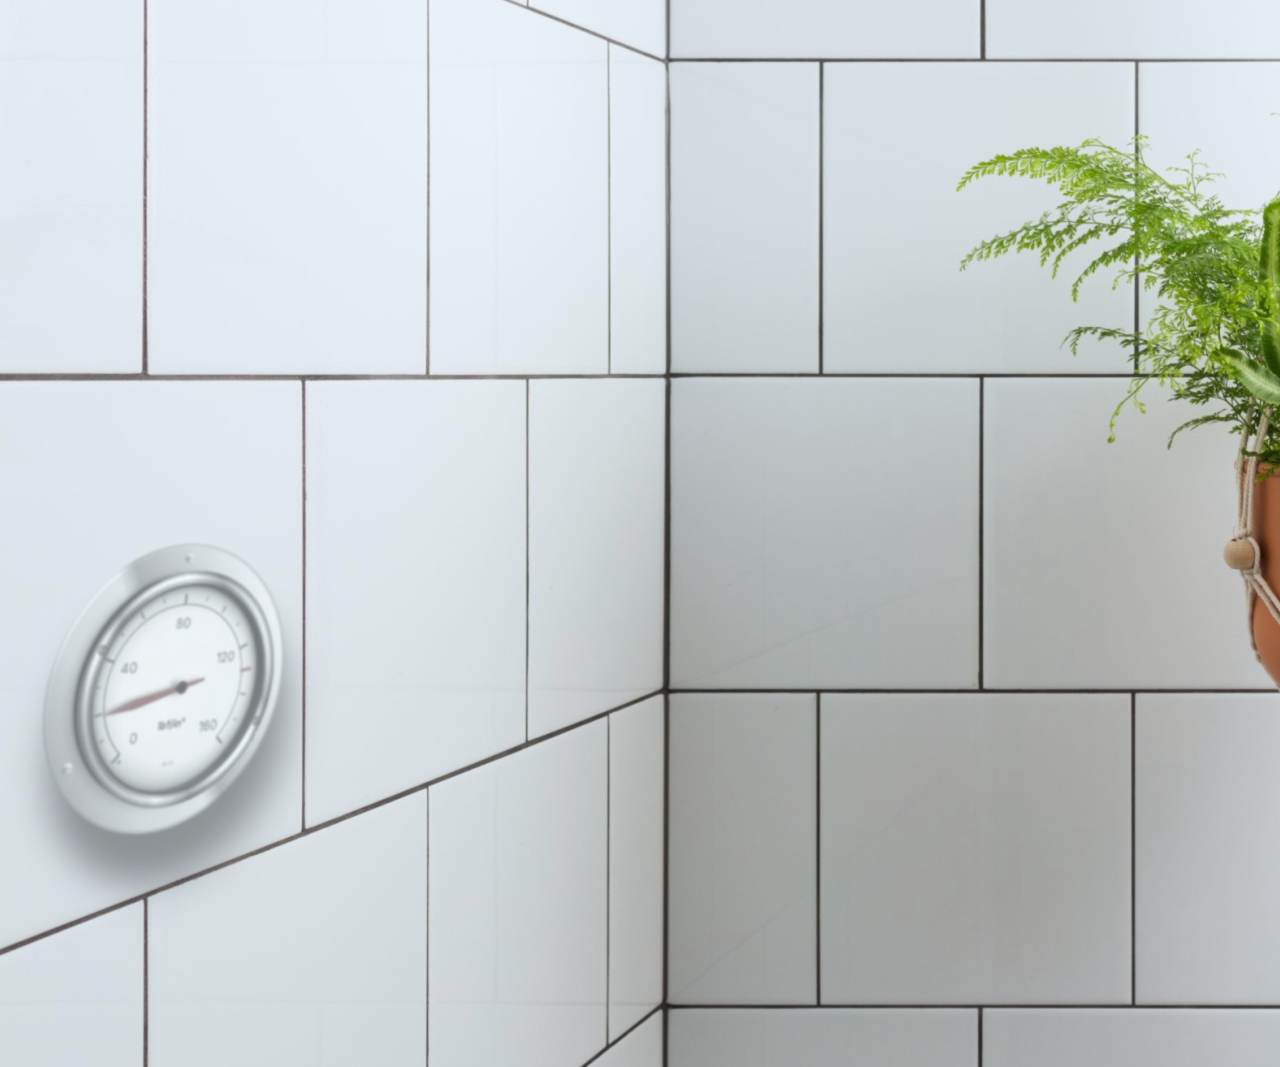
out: 20 psi
